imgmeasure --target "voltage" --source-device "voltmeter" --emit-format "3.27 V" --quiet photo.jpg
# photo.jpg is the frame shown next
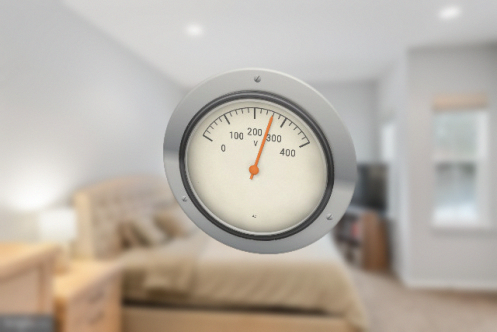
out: 260 V
